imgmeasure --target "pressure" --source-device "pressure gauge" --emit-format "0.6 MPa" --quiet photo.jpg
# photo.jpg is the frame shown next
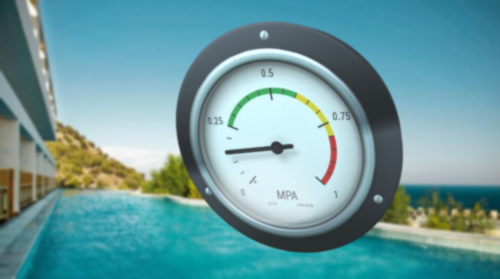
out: 0.15 MPa
